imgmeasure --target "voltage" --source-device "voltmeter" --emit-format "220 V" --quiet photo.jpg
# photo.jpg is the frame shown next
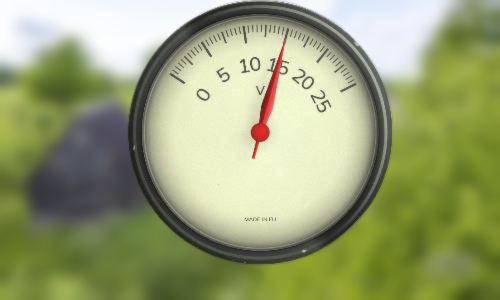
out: 15 V
